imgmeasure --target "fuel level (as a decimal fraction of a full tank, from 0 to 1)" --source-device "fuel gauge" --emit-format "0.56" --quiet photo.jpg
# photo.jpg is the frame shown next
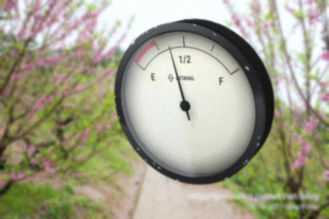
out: 0.375
